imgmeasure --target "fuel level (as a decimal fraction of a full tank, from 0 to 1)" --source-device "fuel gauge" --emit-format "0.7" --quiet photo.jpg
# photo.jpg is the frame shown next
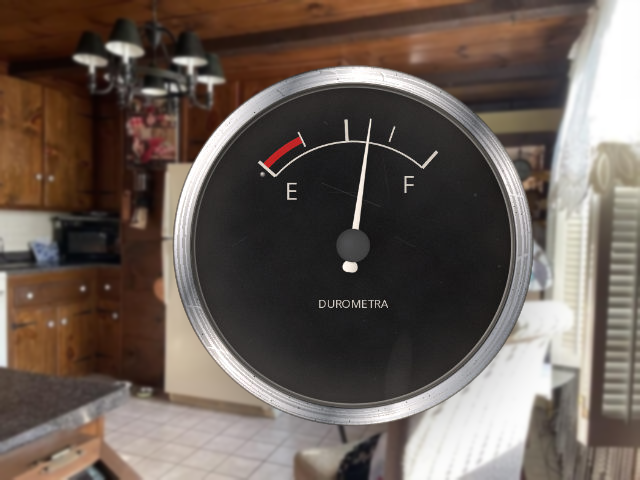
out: 0.625
